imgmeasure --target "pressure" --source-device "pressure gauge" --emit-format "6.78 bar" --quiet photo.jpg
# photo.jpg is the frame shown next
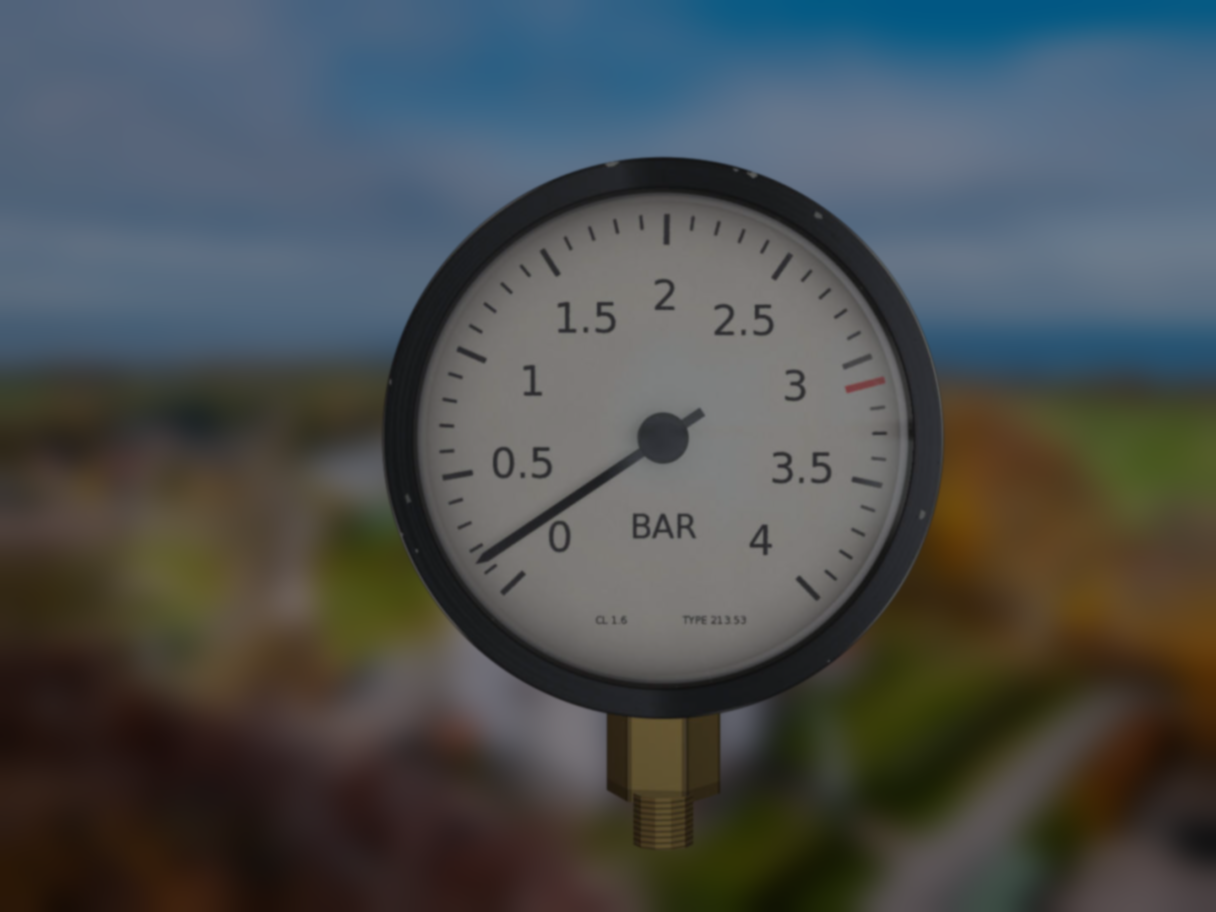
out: 0.15 bar
